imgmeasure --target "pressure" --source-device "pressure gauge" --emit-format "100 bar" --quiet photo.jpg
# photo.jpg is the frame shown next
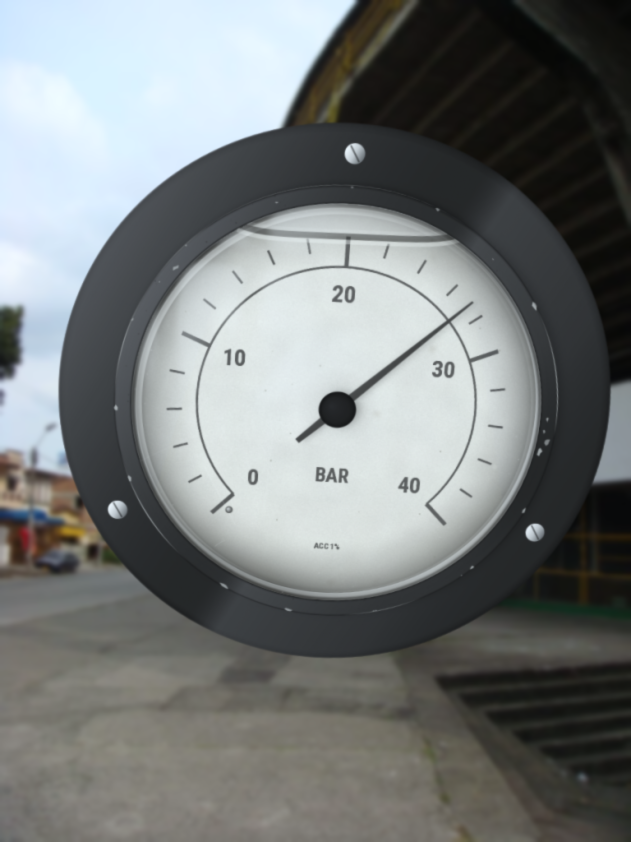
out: 27 bar
